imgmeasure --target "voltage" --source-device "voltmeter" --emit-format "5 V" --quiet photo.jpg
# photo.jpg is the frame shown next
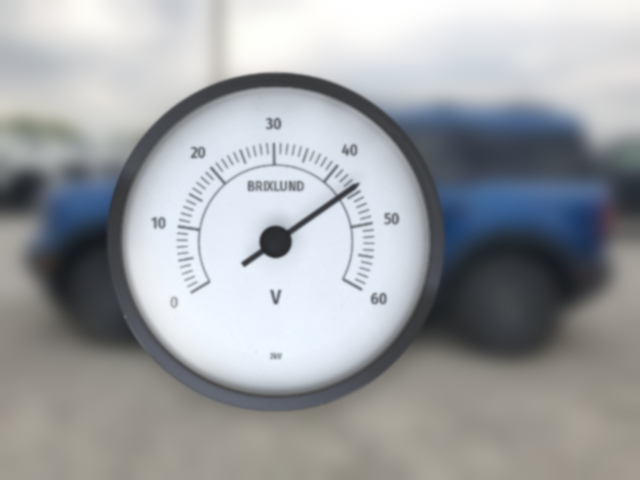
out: 44 V
